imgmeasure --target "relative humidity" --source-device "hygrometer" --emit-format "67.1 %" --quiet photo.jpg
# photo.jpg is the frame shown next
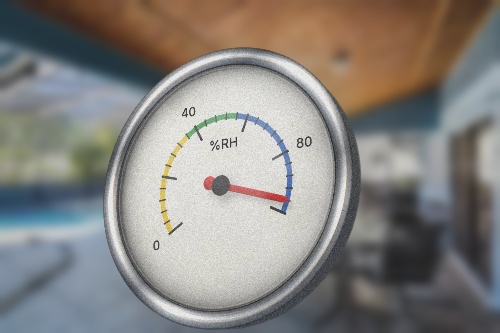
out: 96 %
